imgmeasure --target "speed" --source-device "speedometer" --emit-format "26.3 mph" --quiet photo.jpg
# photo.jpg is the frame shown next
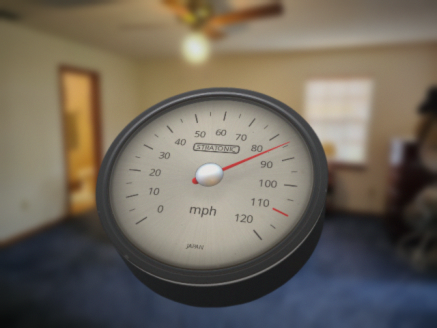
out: 85 mph
